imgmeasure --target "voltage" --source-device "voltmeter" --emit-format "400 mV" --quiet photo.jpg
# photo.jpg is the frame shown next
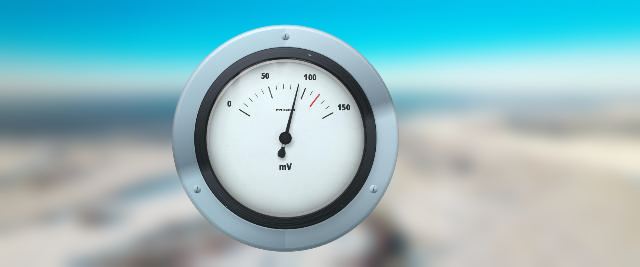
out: 90 mV
